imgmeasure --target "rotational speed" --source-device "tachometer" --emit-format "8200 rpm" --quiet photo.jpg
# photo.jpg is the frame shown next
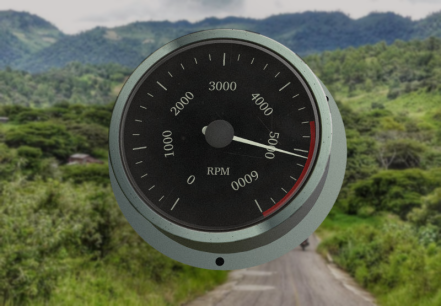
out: 5100 rpm
